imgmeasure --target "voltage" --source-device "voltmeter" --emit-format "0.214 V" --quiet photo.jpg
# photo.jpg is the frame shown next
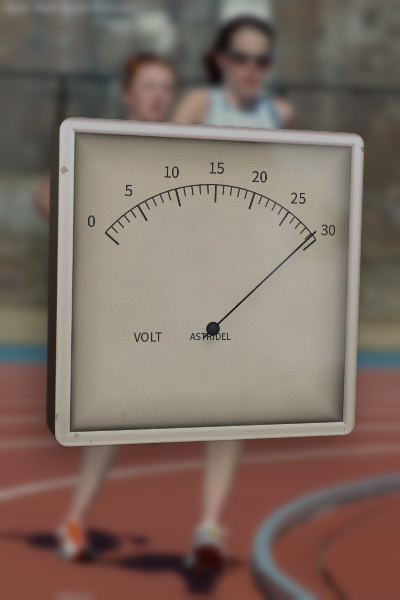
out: 29 V
